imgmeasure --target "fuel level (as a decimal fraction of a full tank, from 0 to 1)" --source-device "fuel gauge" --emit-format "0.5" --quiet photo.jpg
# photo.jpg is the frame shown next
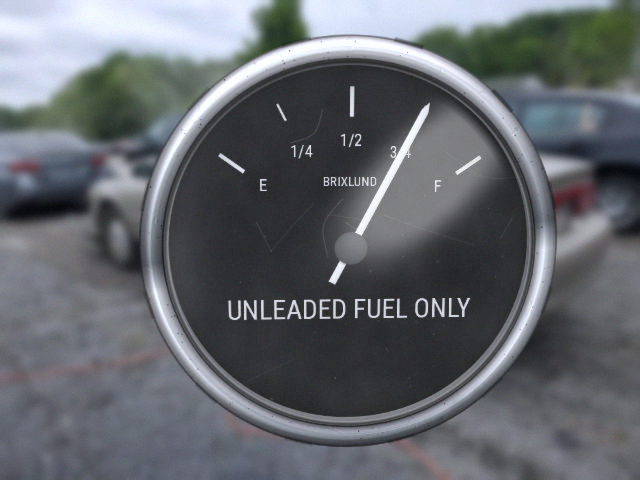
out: 0.75
